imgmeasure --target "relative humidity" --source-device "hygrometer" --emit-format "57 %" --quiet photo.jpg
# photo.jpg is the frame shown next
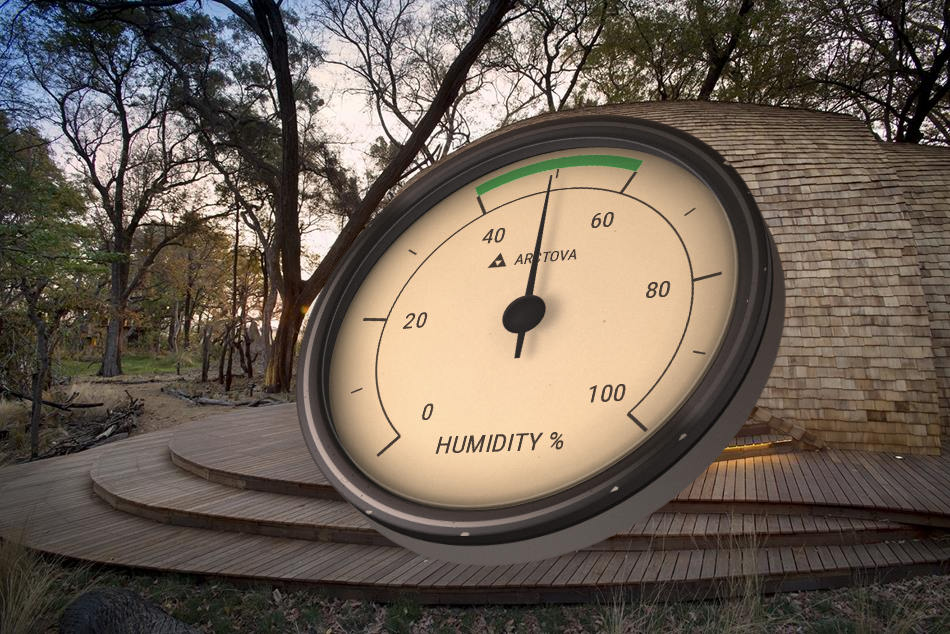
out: 50 %
